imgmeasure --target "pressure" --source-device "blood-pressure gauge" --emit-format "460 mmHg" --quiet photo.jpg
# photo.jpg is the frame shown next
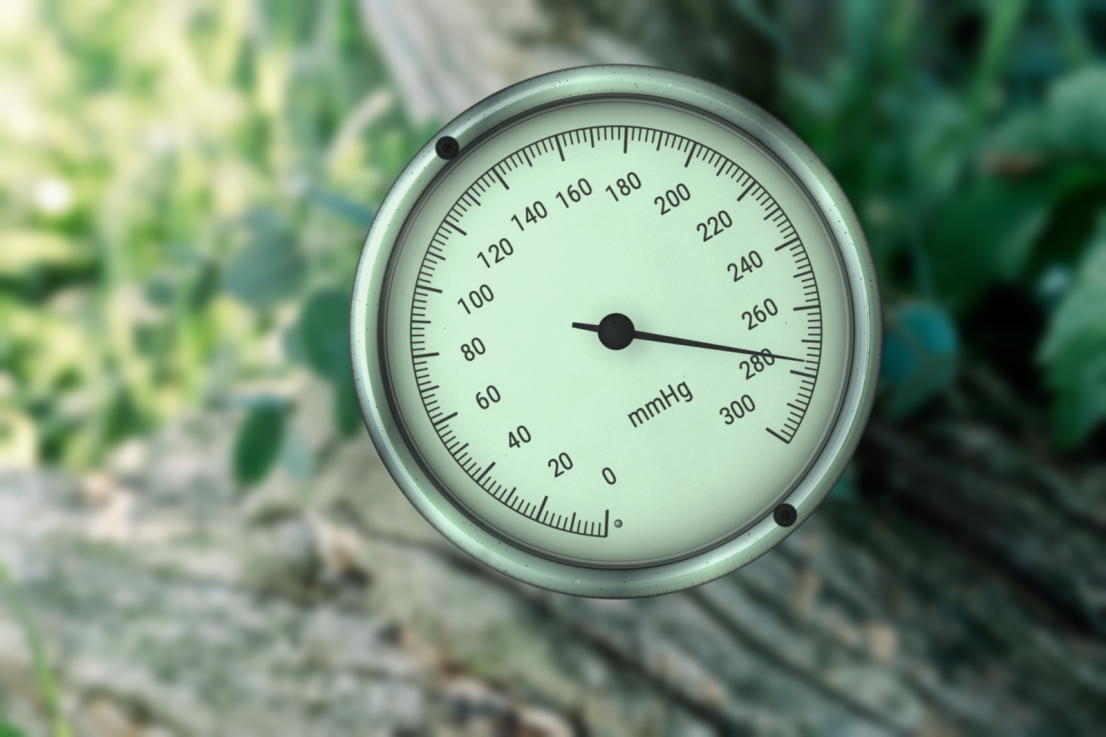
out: 276 mmHg
